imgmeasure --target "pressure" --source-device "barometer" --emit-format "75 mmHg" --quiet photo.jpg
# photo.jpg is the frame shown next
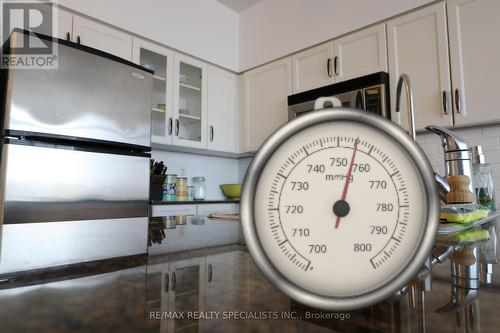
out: 755 mmHg
